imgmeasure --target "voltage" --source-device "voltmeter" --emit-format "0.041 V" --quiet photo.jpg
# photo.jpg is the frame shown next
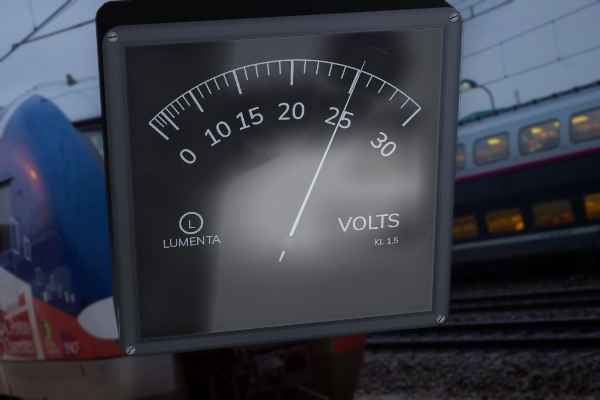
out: 25 V
